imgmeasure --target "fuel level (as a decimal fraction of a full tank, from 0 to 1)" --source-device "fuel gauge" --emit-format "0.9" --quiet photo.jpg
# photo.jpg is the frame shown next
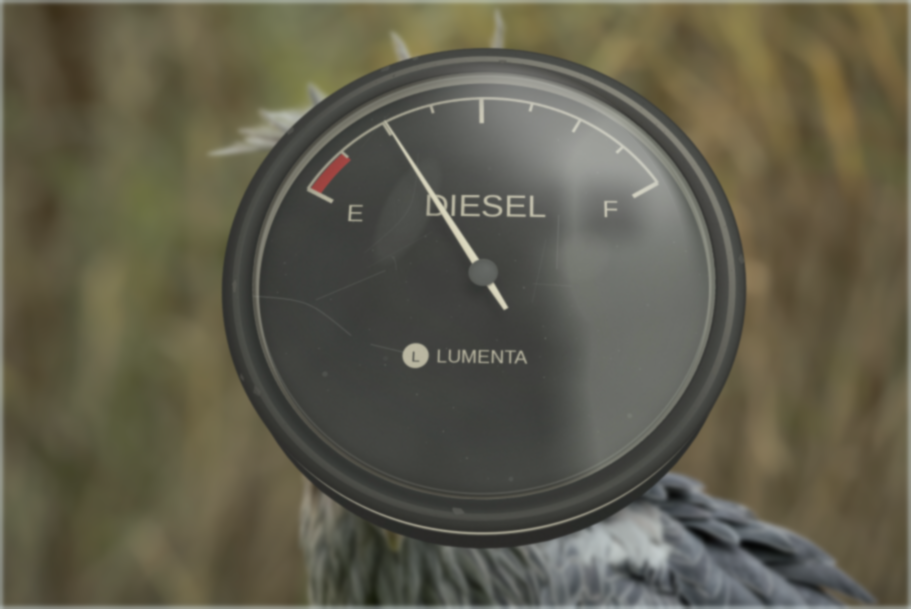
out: 0.25
